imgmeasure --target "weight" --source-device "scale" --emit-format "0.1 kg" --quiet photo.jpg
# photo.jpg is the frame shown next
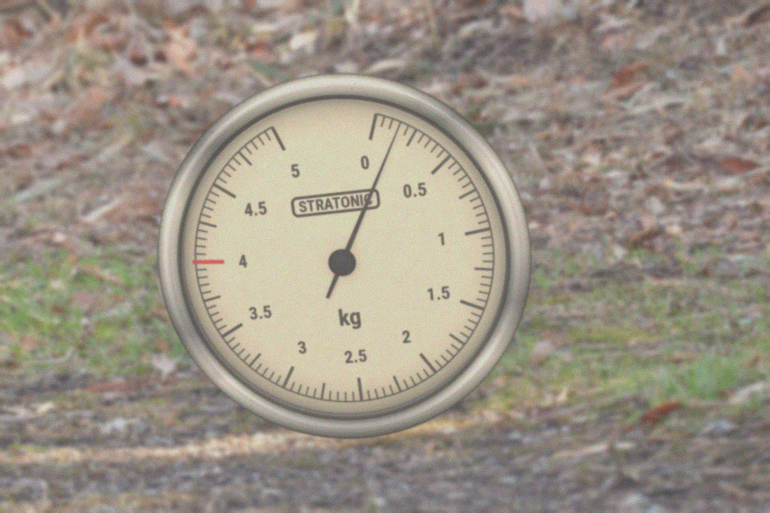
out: 0.15 kg
